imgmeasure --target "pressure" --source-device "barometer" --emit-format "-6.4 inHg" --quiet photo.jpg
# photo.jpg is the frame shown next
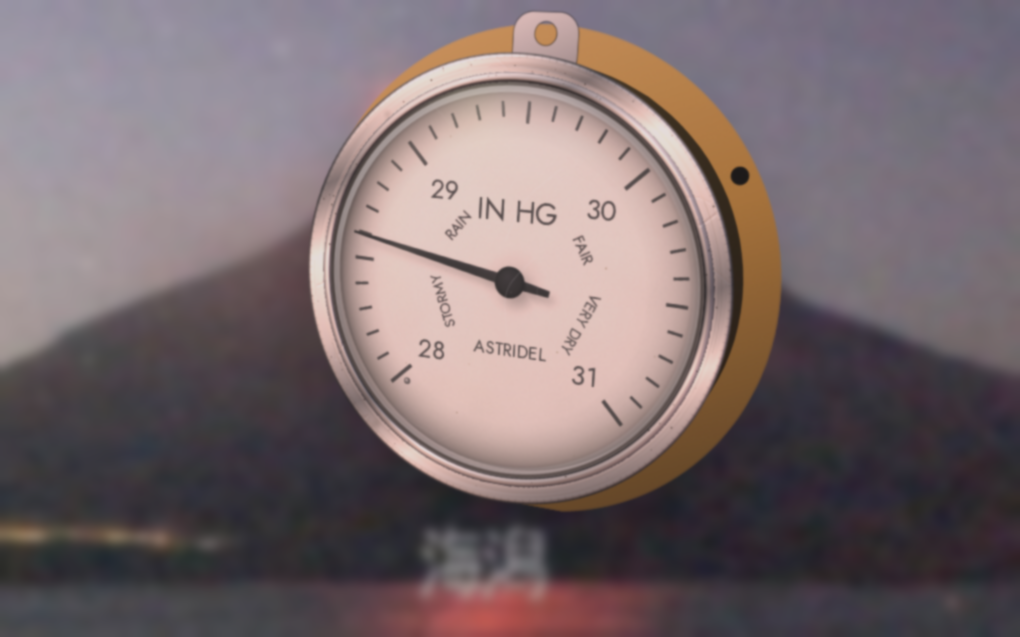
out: 28.6 inHg
